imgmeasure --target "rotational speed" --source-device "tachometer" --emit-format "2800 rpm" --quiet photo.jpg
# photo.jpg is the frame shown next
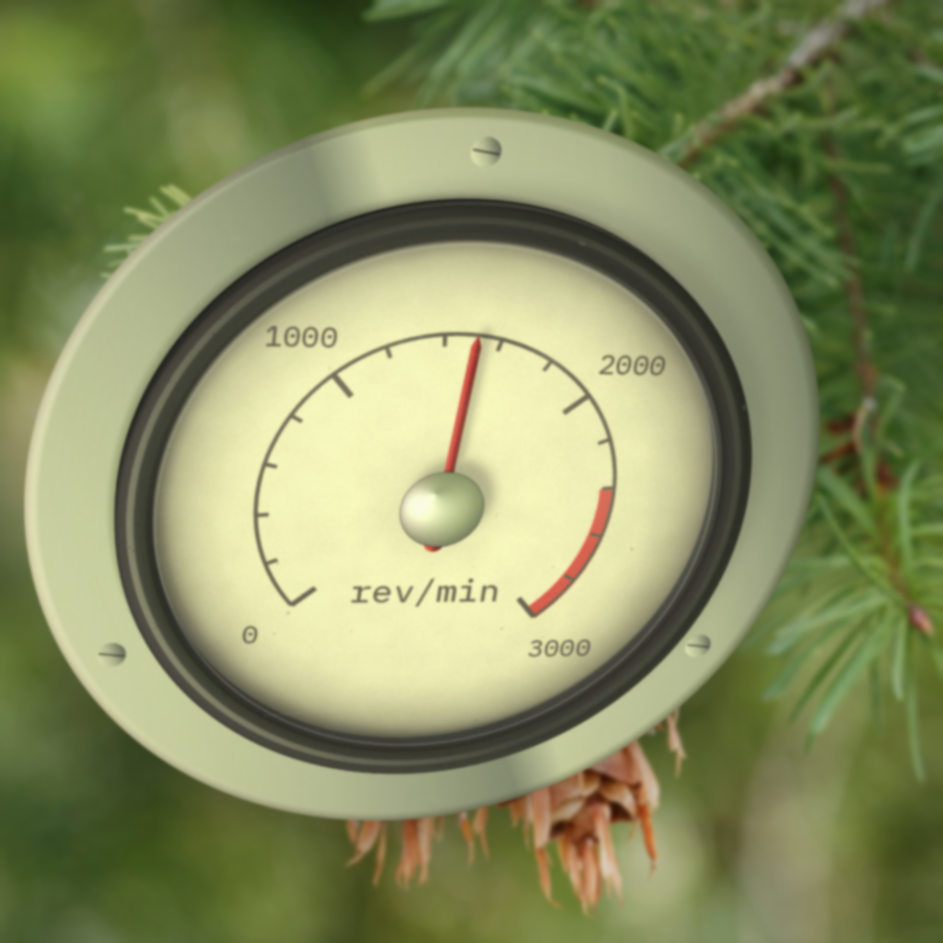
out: 1500 rpm
